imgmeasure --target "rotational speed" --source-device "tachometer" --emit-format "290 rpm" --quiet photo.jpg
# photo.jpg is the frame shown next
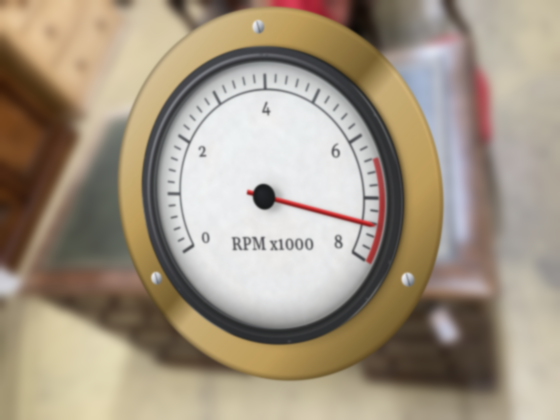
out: 7400 rpm
